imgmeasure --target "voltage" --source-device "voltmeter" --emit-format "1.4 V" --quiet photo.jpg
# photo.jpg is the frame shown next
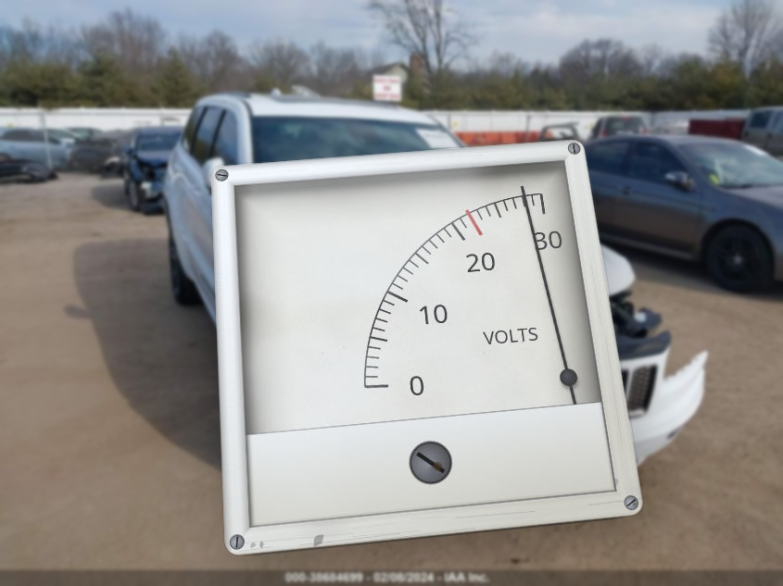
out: 28 V
